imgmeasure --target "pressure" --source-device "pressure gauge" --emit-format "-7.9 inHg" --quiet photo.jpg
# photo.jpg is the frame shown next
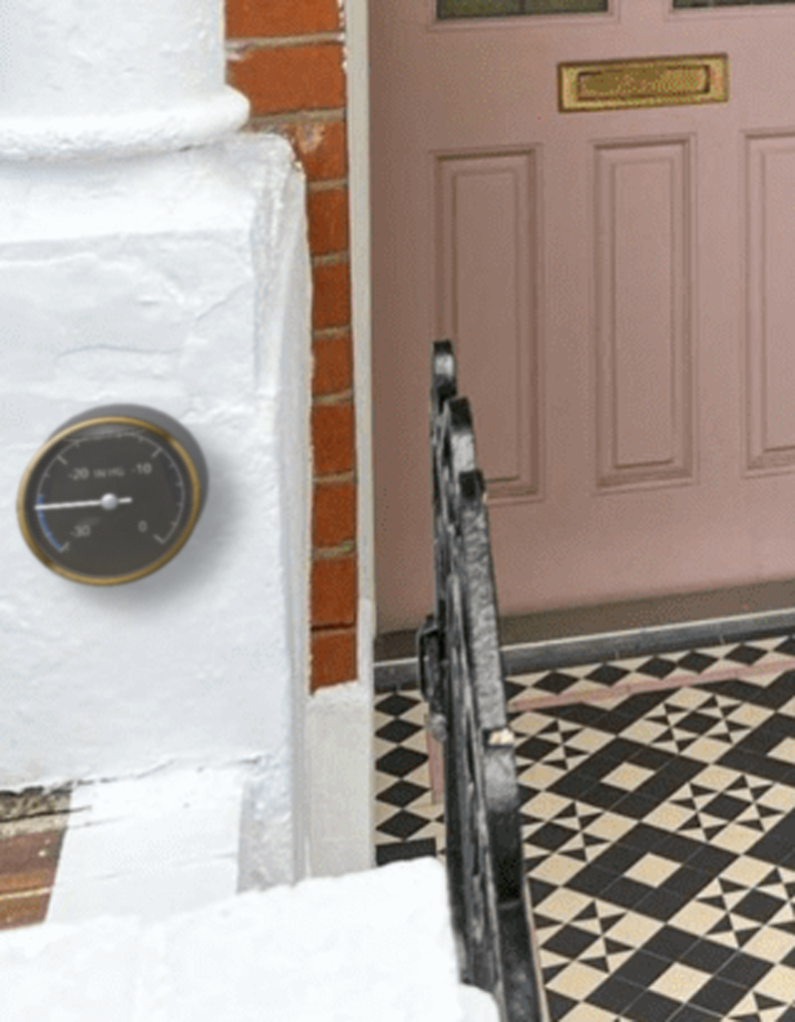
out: -25 inHg
